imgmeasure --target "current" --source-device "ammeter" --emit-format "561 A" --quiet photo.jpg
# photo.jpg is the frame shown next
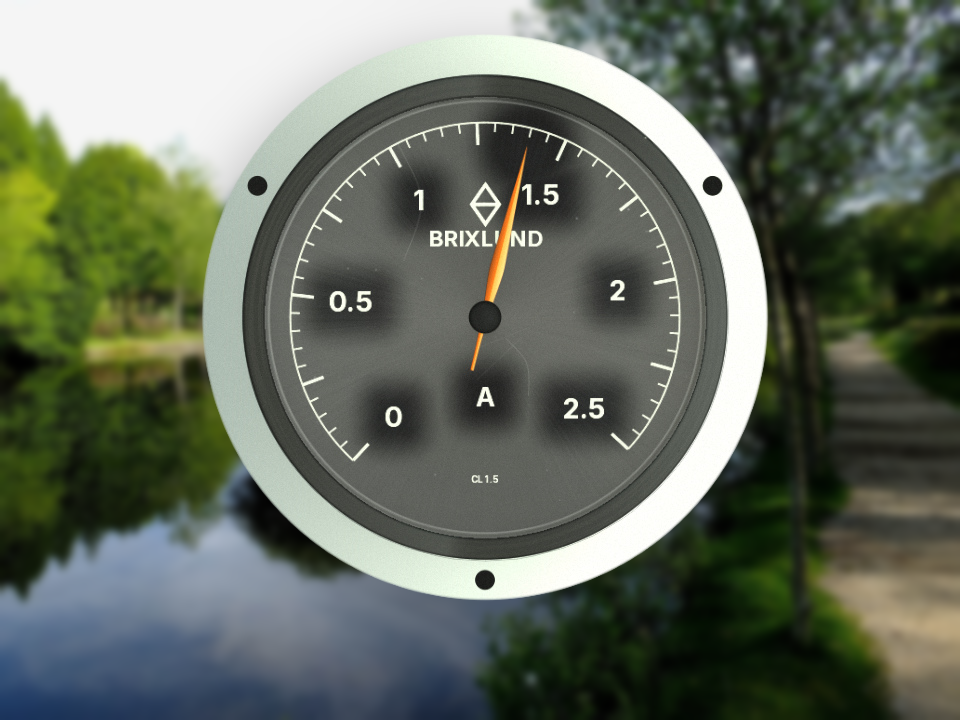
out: 1.4 A
